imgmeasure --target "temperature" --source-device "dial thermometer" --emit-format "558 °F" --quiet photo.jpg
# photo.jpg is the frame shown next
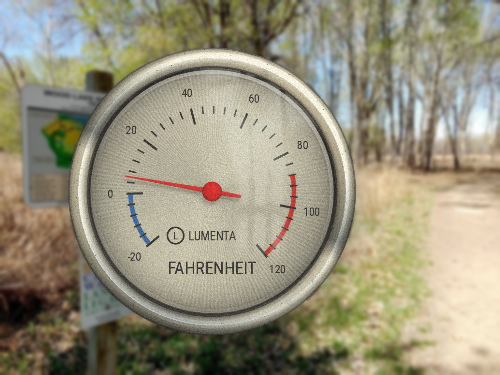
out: 6 °F
